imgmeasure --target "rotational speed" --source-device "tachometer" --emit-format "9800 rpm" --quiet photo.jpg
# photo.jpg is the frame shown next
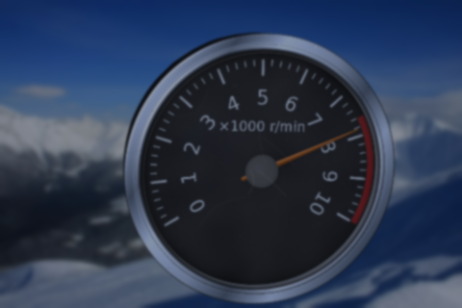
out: 7800 rpm
